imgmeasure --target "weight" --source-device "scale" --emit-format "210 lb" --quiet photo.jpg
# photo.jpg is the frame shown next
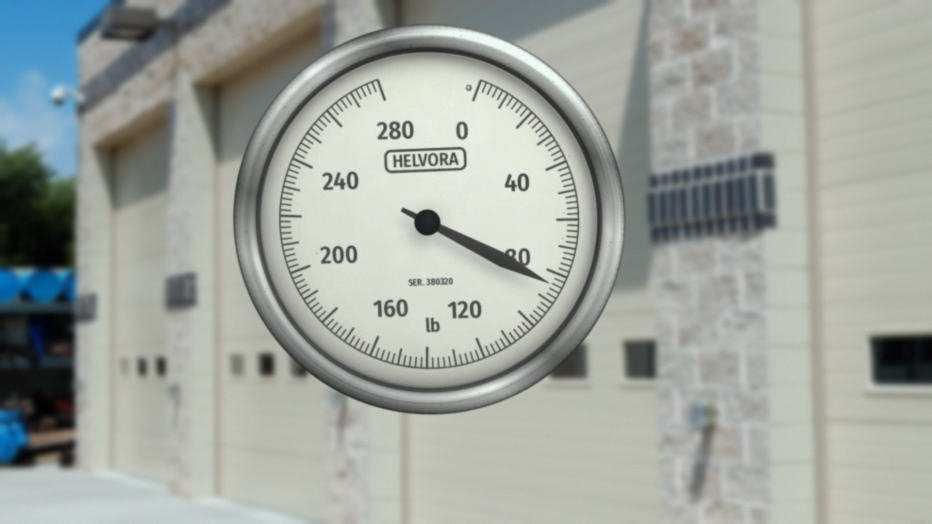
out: 84 lb
